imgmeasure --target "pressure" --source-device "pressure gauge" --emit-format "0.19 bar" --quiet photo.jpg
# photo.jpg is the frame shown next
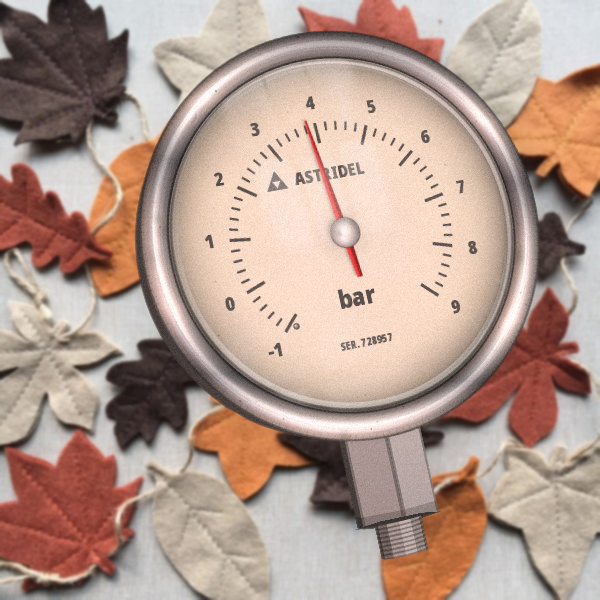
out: 3.8 bar
